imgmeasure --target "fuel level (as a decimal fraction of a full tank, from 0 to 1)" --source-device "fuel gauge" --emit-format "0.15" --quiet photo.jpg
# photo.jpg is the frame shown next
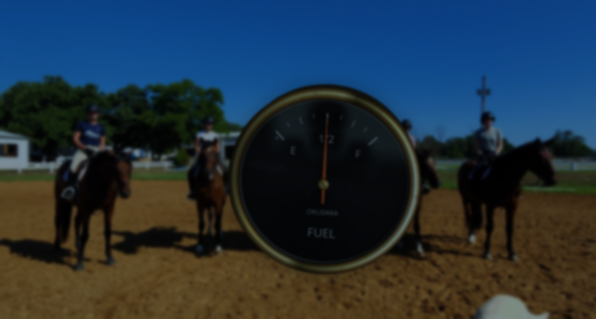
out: 0.5
